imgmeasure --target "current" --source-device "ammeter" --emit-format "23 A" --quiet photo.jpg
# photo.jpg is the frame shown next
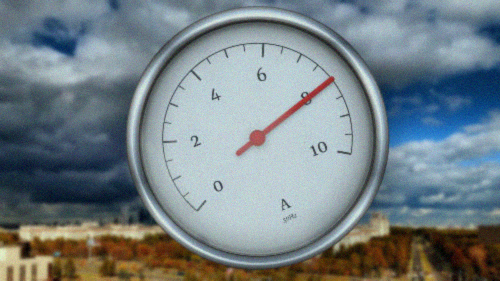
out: 8 A
